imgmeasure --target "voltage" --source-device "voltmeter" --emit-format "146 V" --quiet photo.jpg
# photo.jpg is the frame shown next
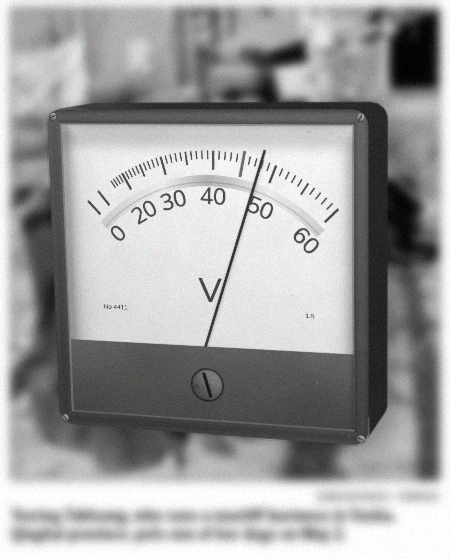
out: 48 V
